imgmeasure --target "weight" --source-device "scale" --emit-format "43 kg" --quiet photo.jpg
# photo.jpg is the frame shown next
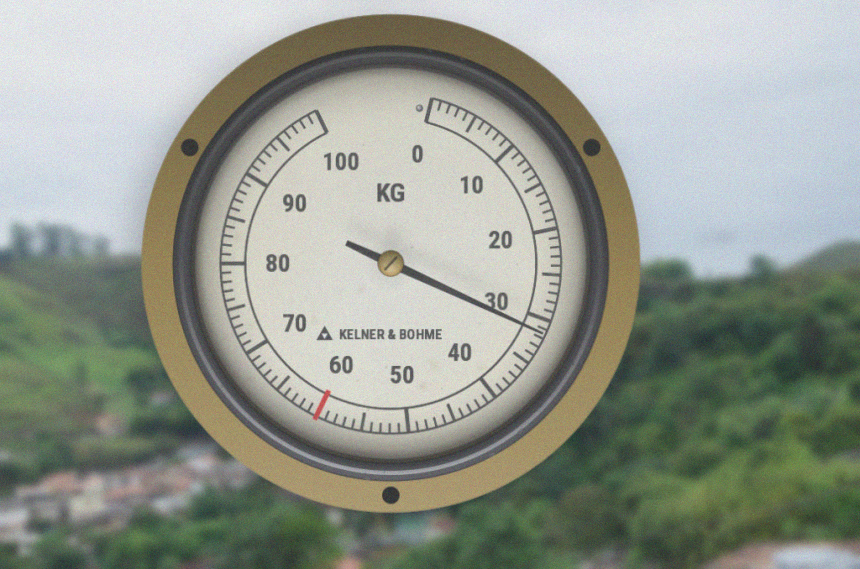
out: 31.5 kg
